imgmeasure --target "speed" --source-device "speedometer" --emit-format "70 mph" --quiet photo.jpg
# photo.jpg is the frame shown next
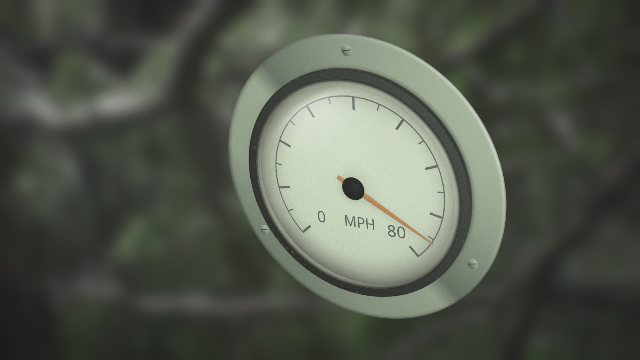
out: 75 mph
